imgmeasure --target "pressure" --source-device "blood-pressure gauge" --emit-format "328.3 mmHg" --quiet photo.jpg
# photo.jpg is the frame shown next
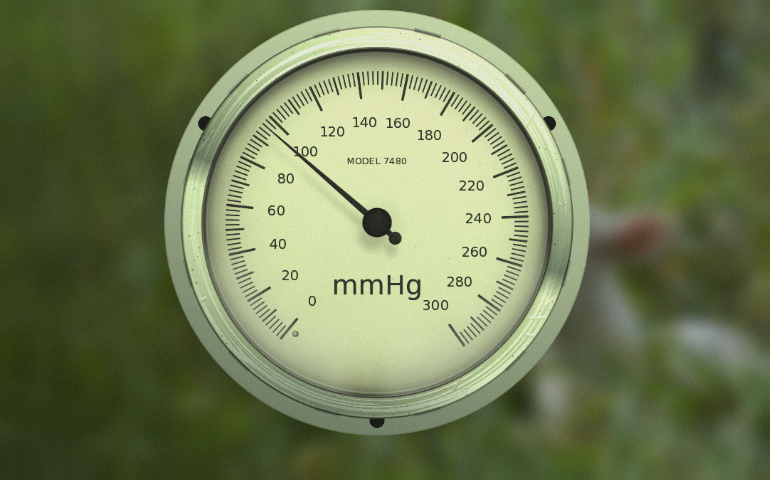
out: 96 mmHg
